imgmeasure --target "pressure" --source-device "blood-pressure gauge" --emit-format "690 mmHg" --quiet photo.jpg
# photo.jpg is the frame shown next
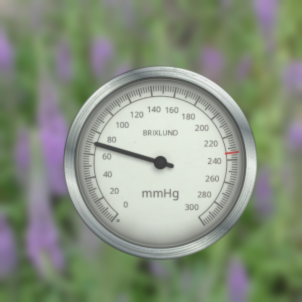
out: 70 mmHg
